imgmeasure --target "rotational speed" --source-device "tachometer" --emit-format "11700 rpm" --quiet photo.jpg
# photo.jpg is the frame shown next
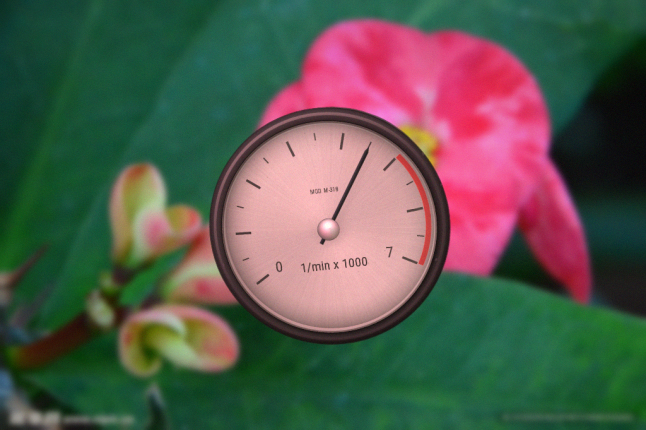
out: 4500 rpm
